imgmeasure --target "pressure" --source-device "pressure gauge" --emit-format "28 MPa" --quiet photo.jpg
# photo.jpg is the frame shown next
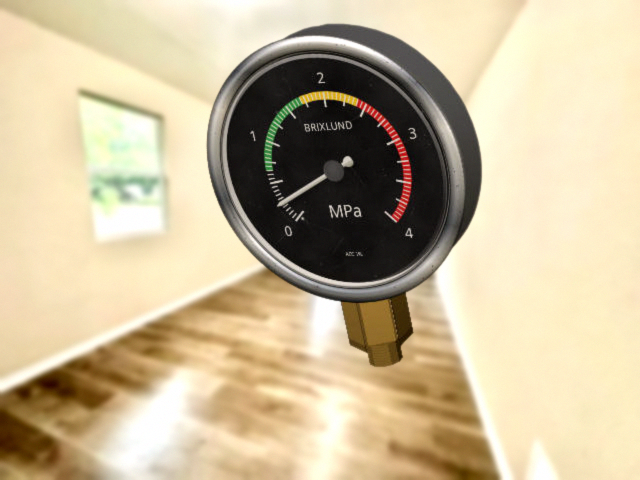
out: 0.25 MPa
